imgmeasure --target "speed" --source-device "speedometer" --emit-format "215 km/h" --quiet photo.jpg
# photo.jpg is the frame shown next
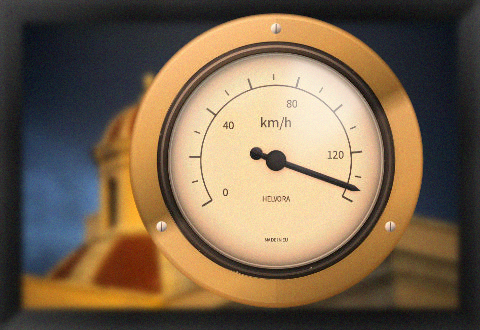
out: 135 km/h
